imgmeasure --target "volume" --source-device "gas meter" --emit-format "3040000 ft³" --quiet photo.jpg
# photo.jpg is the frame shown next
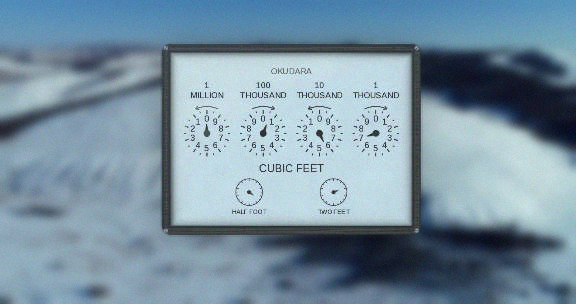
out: 5700 ft³
